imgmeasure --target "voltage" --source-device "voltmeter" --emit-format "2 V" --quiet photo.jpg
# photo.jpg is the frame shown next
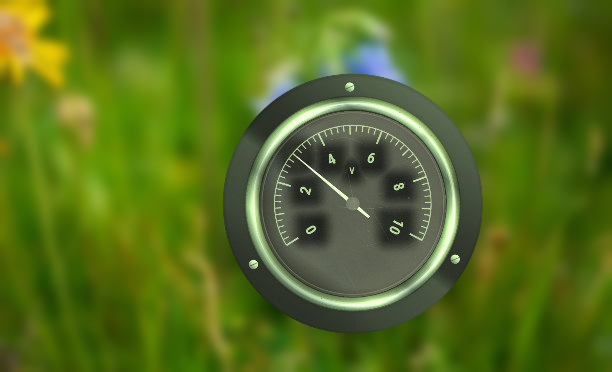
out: 3 V
